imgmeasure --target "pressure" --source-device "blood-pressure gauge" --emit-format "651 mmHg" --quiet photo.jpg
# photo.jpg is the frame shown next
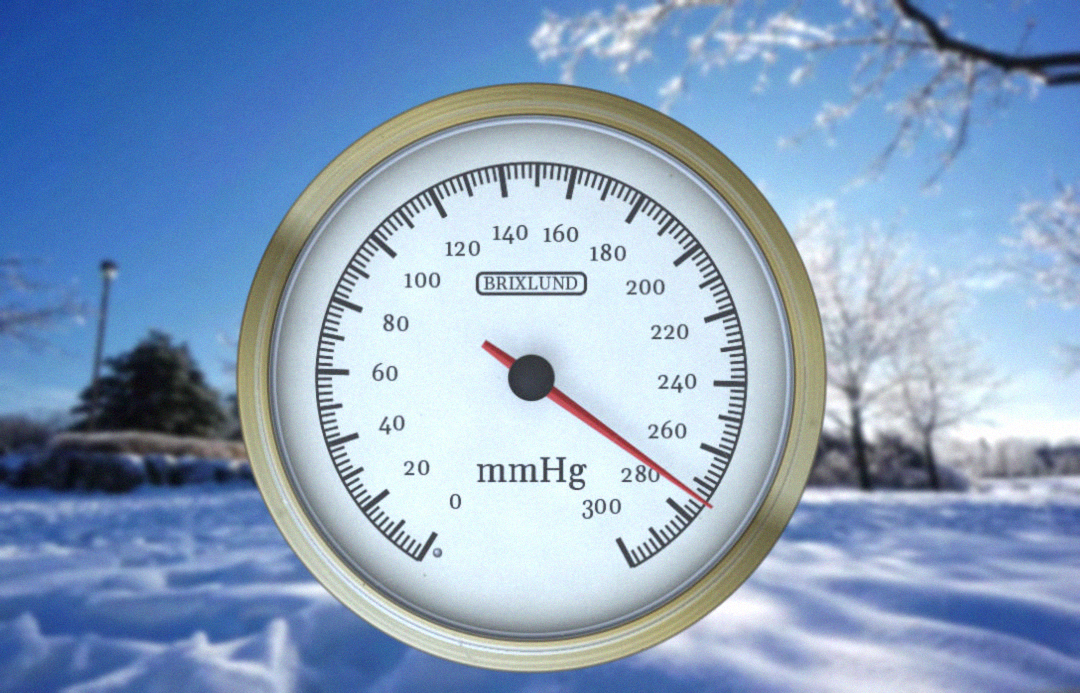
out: 274 mmHg
